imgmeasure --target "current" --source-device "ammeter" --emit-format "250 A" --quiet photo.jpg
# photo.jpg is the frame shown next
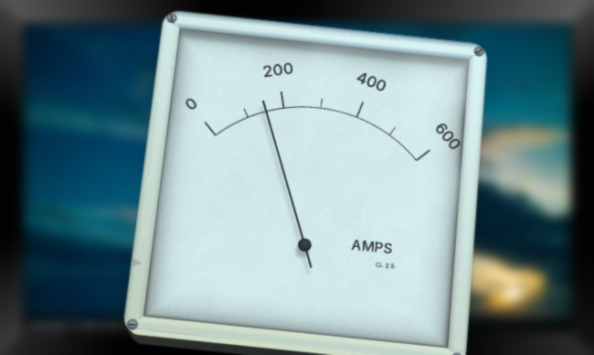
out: 150 A
